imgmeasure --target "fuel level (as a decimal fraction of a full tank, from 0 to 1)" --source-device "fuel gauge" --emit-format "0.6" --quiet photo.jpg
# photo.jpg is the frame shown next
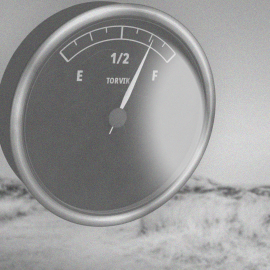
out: 0.75
